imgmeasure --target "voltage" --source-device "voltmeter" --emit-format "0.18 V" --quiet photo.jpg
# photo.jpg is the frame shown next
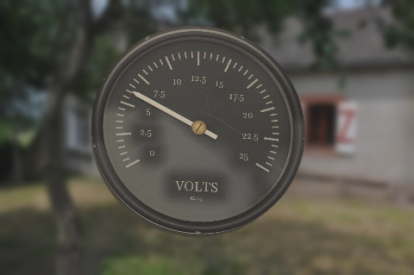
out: 6 V
